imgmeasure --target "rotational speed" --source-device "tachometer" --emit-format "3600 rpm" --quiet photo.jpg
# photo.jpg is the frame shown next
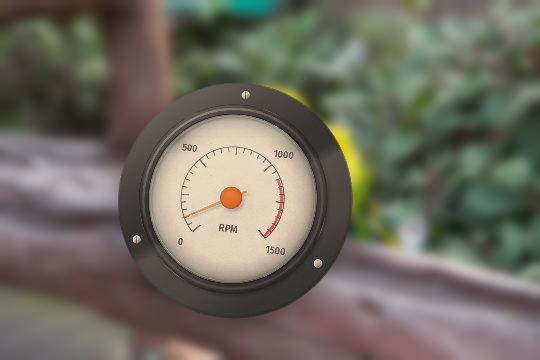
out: 100 rpm
